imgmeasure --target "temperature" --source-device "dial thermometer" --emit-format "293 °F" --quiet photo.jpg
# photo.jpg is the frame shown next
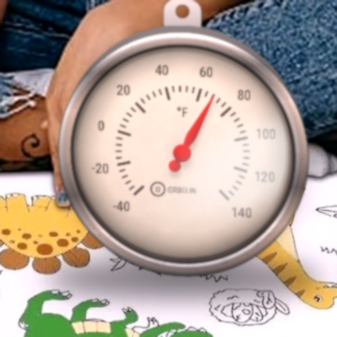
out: 68 °F
